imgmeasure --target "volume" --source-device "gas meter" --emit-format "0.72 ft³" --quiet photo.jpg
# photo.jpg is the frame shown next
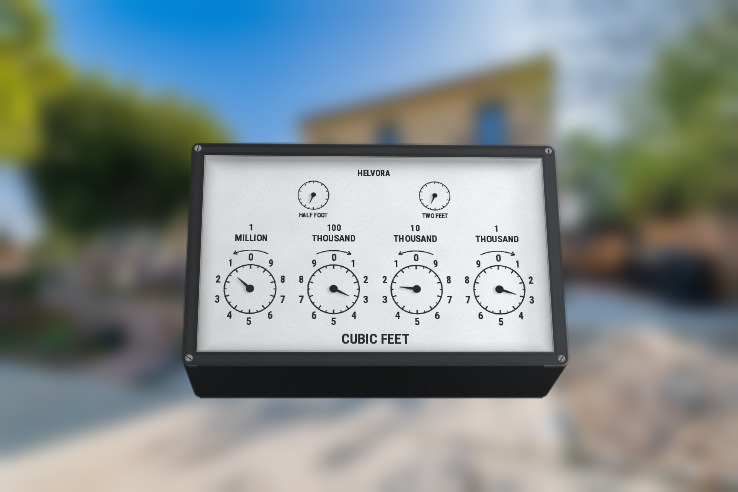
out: 132300 ft³
